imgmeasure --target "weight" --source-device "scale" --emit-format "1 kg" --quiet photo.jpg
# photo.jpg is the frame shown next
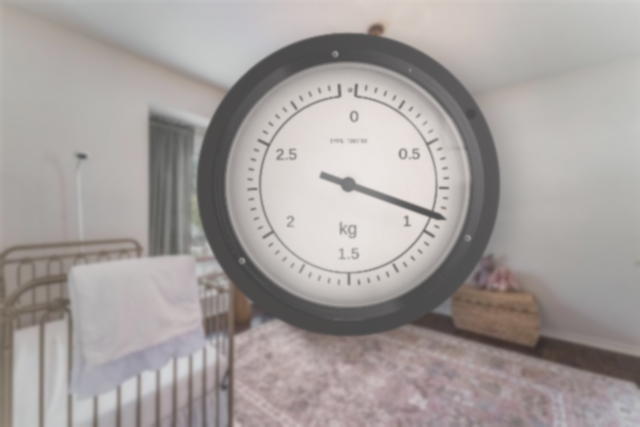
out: 0.9 kg
